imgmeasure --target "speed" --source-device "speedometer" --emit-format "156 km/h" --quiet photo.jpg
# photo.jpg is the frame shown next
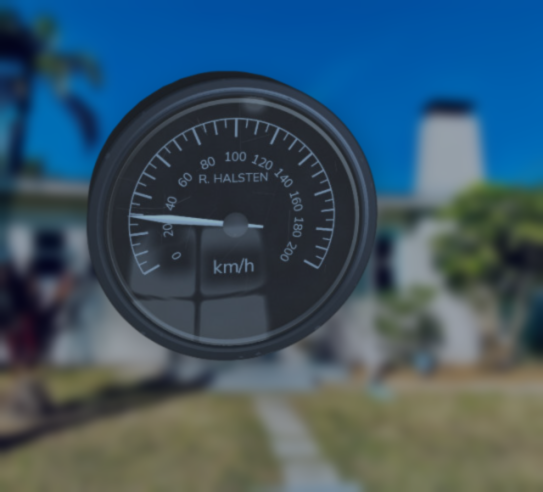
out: 30 km/h
